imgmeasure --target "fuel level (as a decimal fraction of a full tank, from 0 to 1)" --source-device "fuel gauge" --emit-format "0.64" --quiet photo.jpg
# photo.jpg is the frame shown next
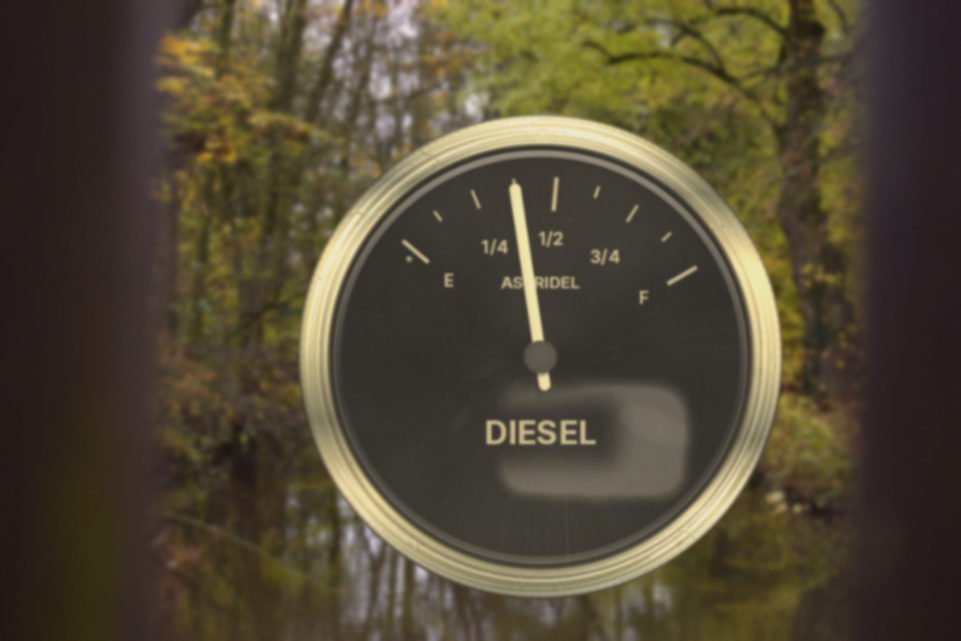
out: 0.375
